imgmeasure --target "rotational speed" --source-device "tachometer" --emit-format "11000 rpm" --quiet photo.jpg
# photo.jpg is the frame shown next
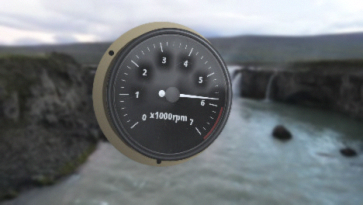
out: 5800 rpm
